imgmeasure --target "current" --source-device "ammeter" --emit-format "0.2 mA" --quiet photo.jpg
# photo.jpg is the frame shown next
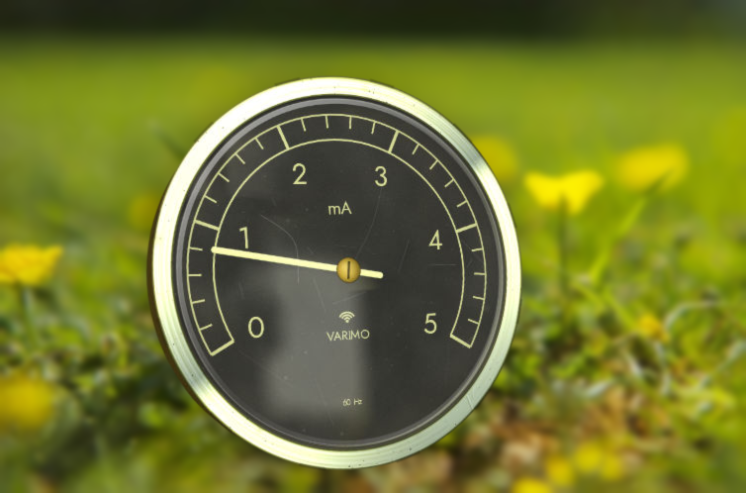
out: 0.8 mA
